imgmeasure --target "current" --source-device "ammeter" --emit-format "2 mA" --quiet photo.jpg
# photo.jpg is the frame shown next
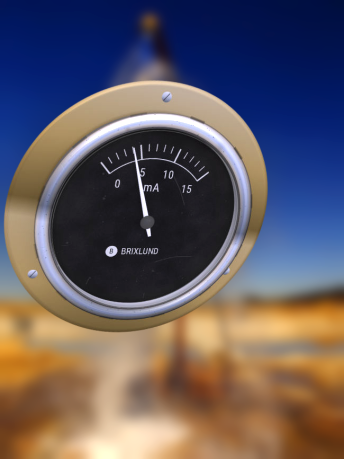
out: 4 mA
